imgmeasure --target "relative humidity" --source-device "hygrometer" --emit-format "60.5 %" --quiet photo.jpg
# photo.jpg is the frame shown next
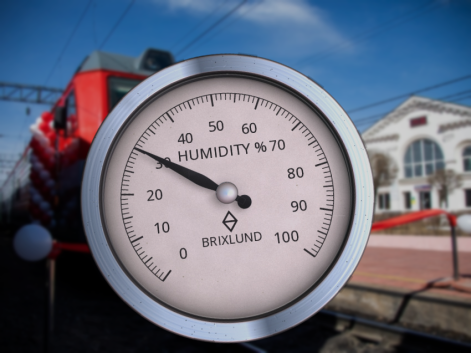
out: 30 %
